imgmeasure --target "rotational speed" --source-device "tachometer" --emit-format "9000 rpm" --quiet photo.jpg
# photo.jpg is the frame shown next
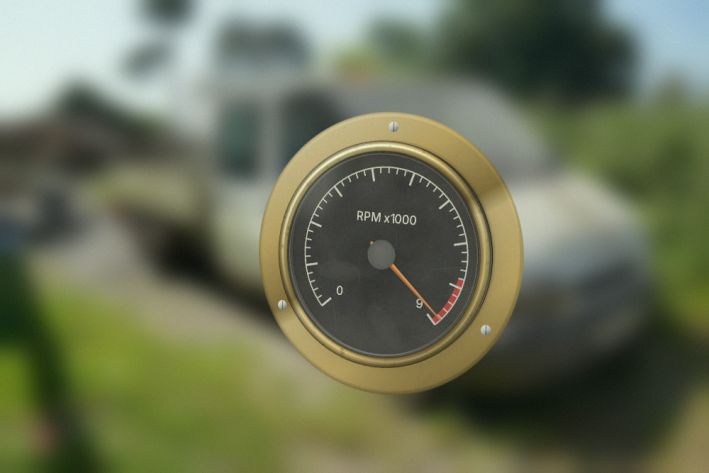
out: 8800 rpm
